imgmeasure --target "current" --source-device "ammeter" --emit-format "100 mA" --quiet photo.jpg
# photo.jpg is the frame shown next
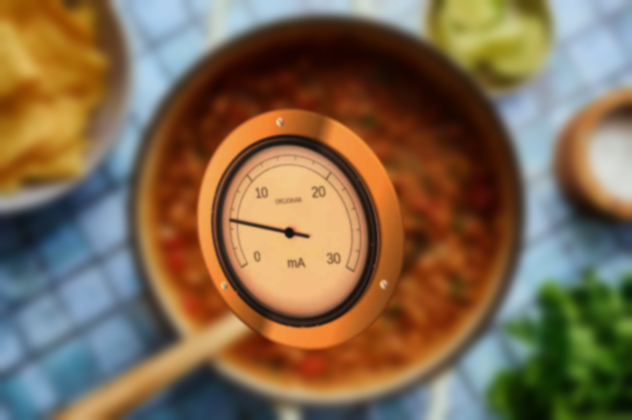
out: 5 mA
